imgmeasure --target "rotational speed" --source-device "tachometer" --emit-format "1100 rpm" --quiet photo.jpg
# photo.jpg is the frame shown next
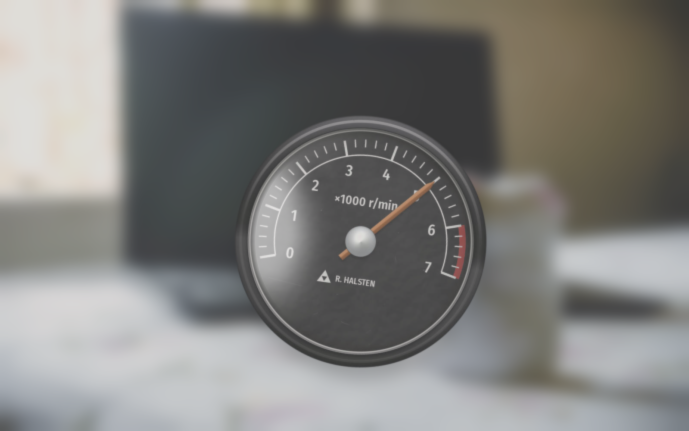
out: 5000 rpm
